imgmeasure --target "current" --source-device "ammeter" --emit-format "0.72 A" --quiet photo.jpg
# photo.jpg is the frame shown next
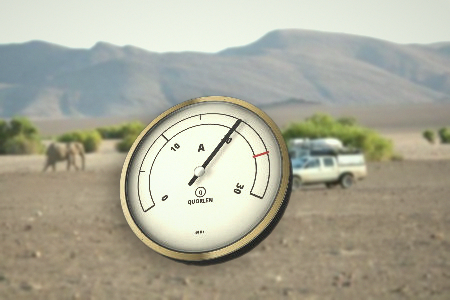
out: 20 A
